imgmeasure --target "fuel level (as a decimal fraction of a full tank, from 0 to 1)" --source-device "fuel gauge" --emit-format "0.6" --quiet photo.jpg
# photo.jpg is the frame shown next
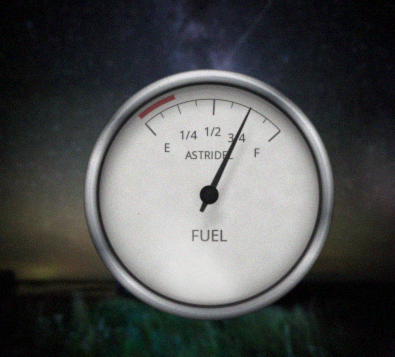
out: 0.75
